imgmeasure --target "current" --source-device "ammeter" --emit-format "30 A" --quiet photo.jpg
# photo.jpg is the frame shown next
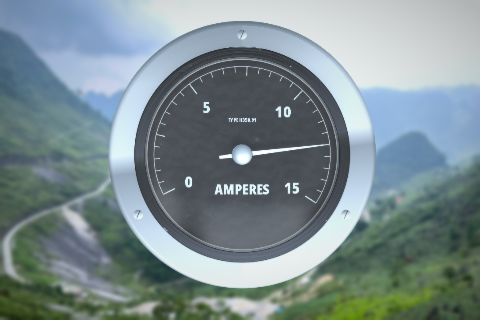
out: 12.5 A
